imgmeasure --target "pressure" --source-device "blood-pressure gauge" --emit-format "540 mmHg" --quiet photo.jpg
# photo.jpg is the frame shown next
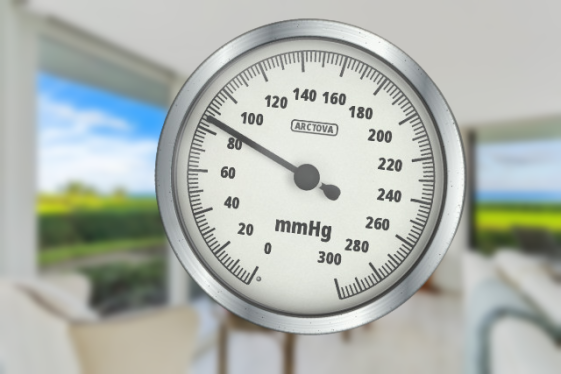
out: 86 mmHg
